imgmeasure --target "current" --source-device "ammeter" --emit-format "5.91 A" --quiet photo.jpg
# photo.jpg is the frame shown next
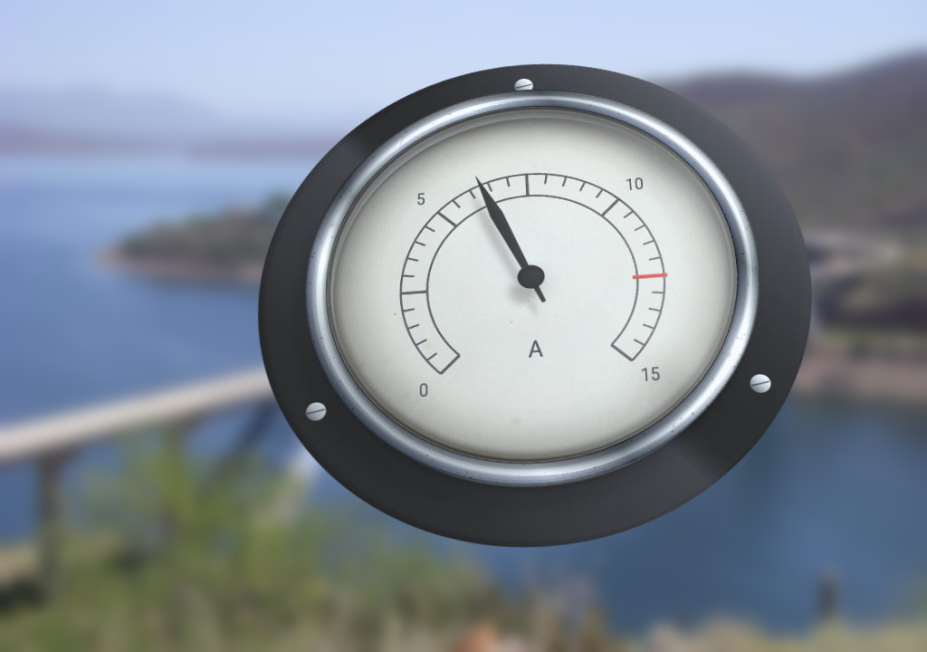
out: 6.25 A
